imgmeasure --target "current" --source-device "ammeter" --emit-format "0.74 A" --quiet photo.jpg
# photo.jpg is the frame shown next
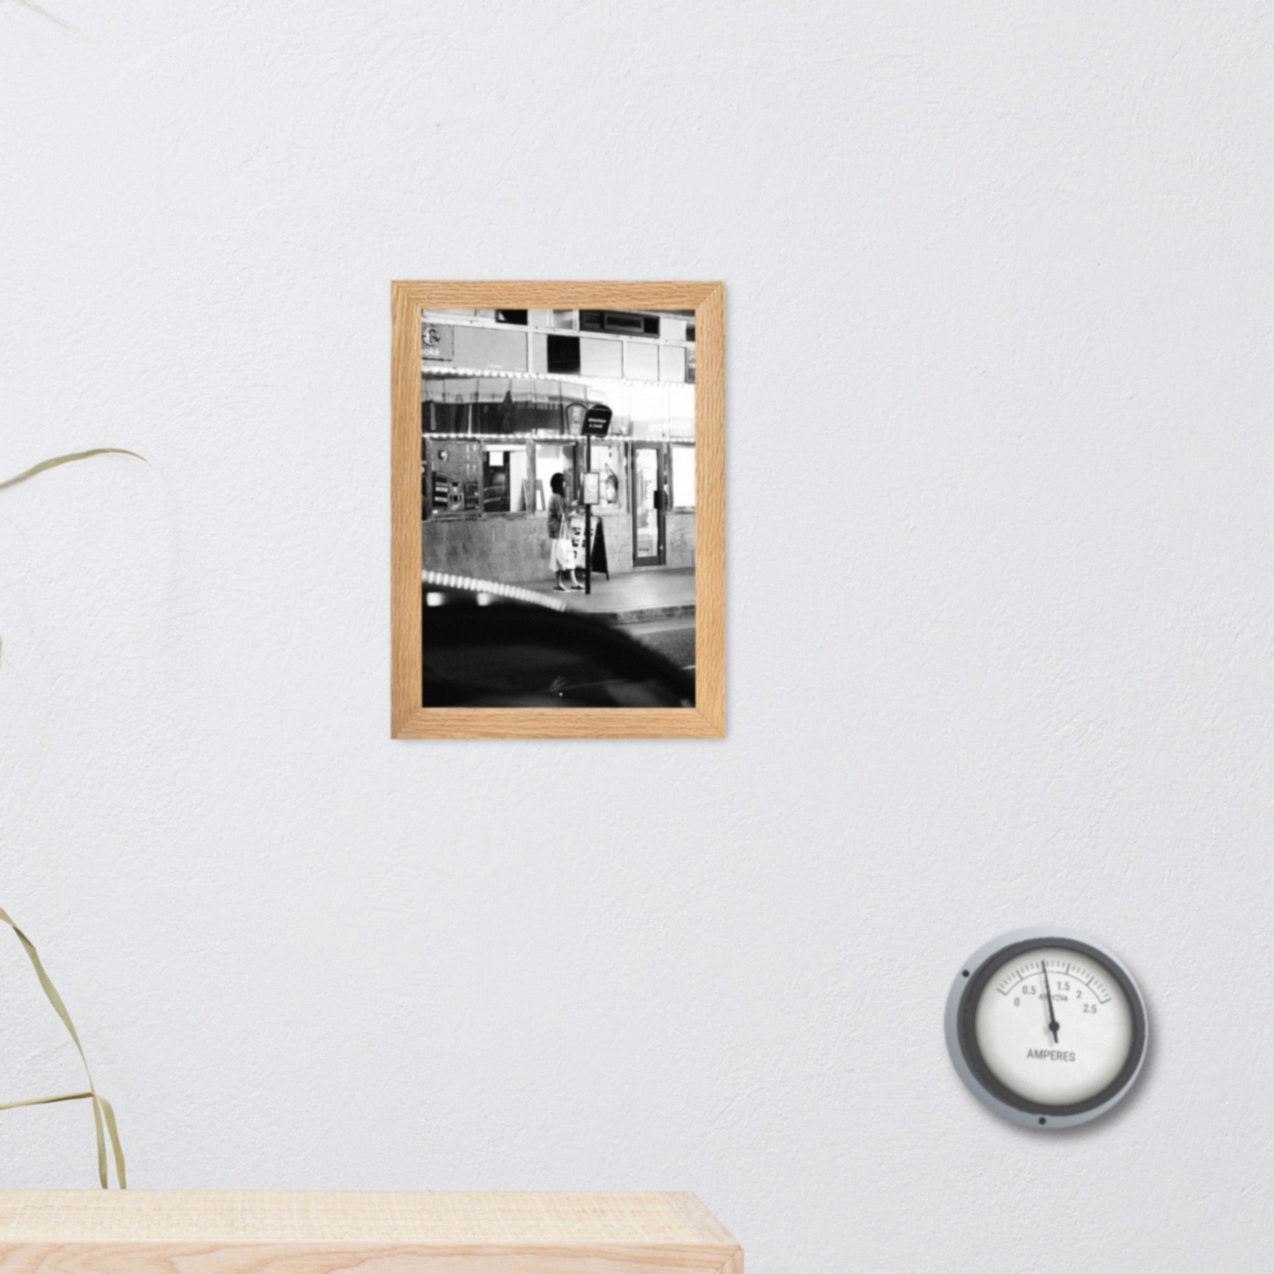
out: 1 A
